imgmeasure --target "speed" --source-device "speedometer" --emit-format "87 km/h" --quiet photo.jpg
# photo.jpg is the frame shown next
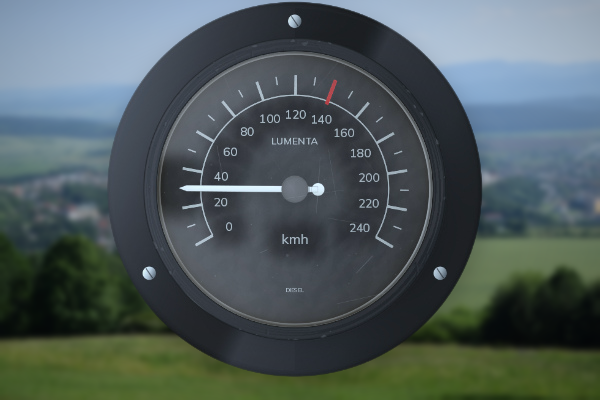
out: 30 km/h
